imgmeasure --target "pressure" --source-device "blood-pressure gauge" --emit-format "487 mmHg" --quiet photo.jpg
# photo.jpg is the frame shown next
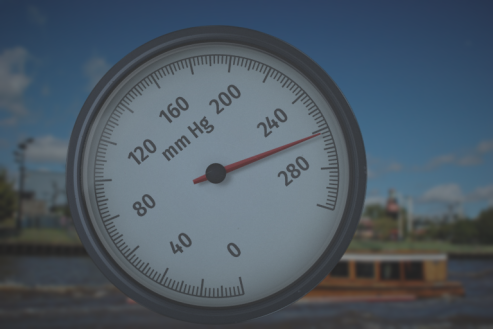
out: 262 mmHg
